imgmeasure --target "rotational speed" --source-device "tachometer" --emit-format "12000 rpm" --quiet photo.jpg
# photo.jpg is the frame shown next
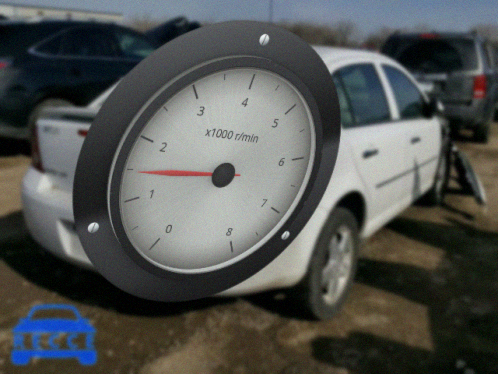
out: 1500 rpm
